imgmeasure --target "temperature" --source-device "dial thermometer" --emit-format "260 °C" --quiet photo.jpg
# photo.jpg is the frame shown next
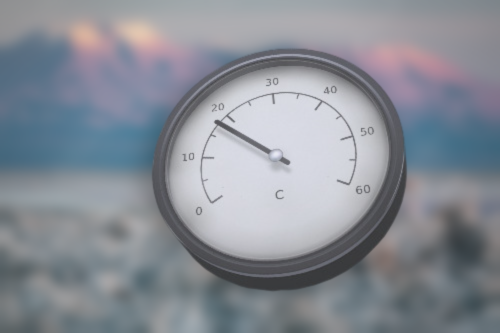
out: 17.5 °C
